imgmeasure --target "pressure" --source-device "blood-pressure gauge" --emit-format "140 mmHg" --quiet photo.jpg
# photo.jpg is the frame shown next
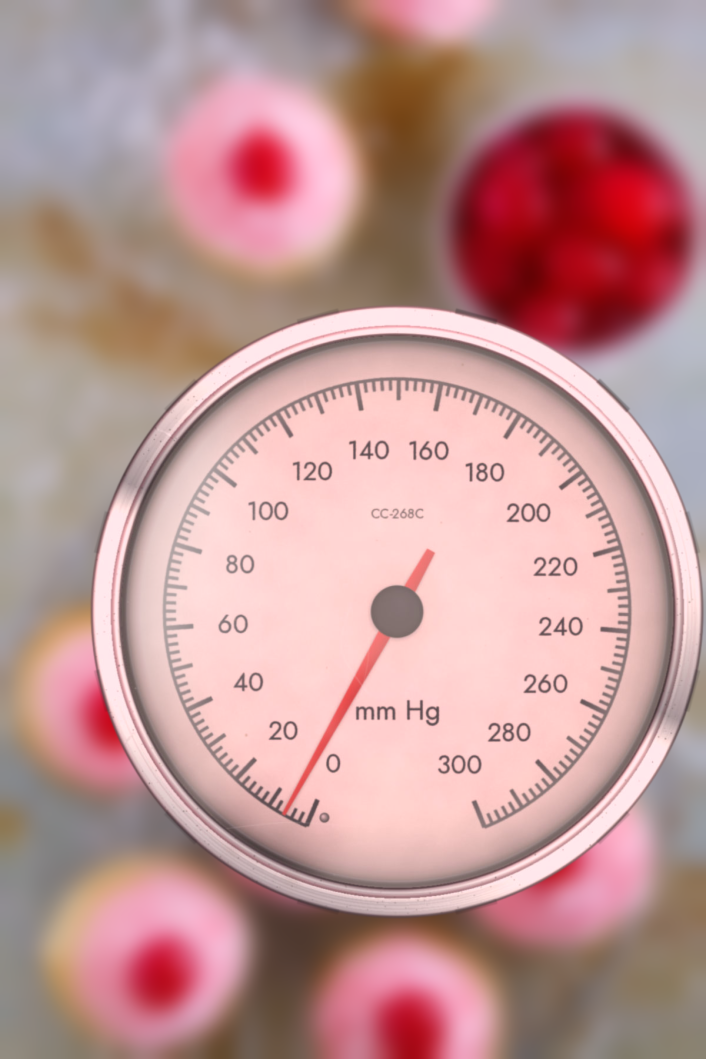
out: 6 mmHg
